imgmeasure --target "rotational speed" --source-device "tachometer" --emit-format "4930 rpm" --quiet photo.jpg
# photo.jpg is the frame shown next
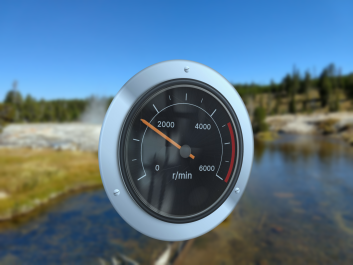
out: 1500 rpm
